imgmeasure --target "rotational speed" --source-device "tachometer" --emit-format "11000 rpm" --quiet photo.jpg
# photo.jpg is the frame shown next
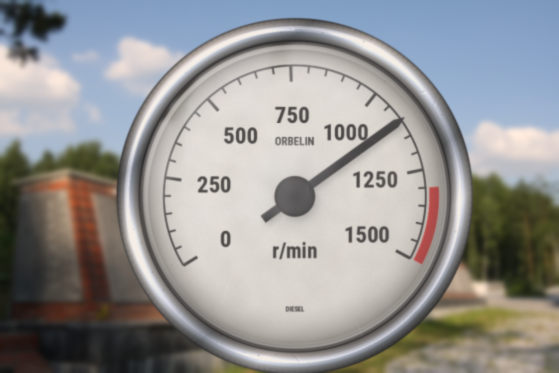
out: 1100 rpm
